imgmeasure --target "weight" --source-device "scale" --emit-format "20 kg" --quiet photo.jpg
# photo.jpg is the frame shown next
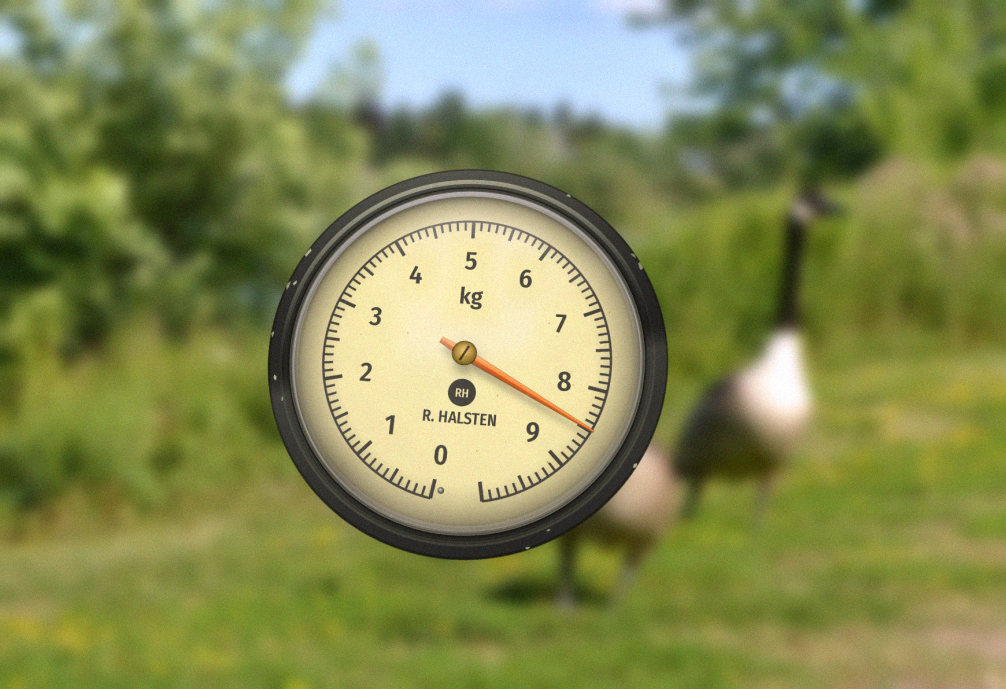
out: 8.5 kg
